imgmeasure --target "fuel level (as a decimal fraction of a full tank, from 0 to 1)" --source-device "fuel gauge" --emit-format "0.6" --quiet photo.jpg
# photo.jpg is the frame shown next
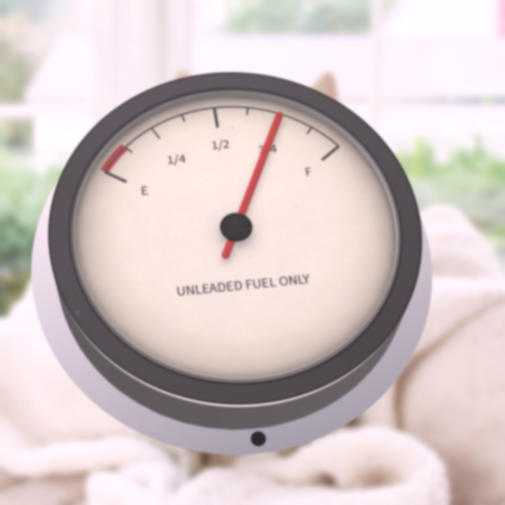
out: 0.75
